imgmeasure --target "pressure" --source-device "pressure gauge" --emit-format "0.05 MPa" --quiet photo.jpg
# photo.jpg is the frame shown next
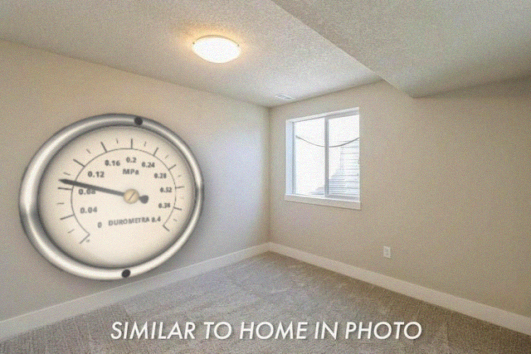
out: 0.09 MPa
